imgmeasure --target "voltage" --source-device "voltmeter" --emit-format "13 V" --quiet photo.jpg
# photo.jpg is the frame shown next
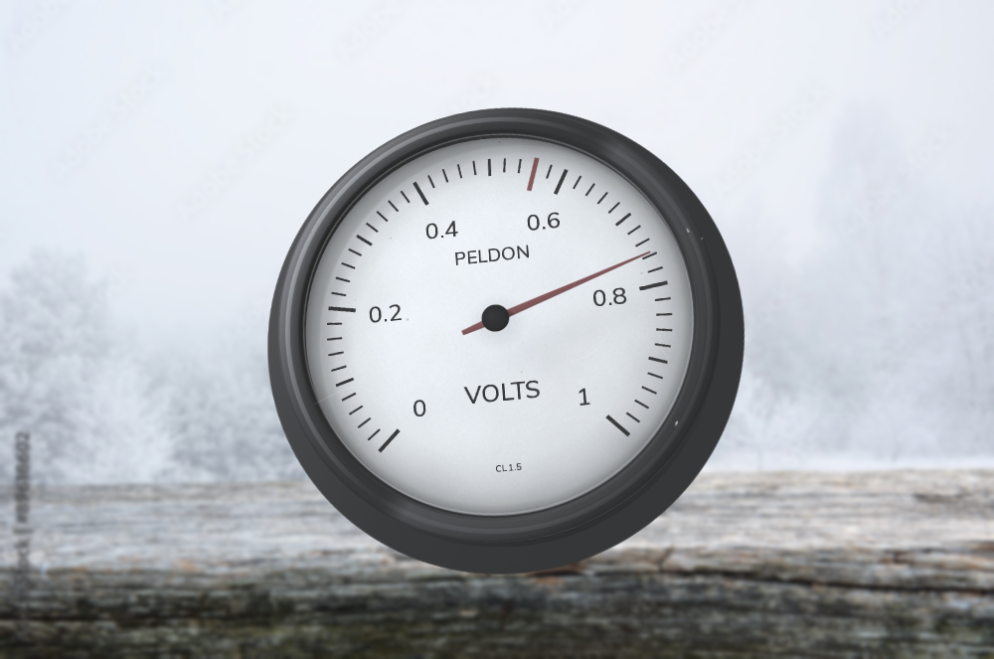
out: 0.76 V
